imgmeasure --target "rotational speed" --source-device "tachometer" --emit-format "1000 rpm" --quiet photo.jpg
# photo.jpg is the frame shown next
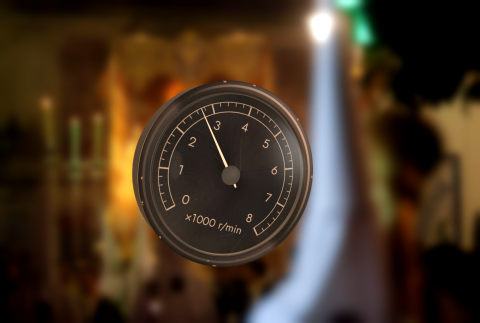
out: 2700 rpm
